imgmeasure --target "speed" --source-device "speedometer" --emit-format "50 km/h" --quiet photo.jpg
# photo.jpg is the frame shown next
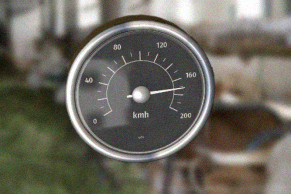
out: 170 km/h
